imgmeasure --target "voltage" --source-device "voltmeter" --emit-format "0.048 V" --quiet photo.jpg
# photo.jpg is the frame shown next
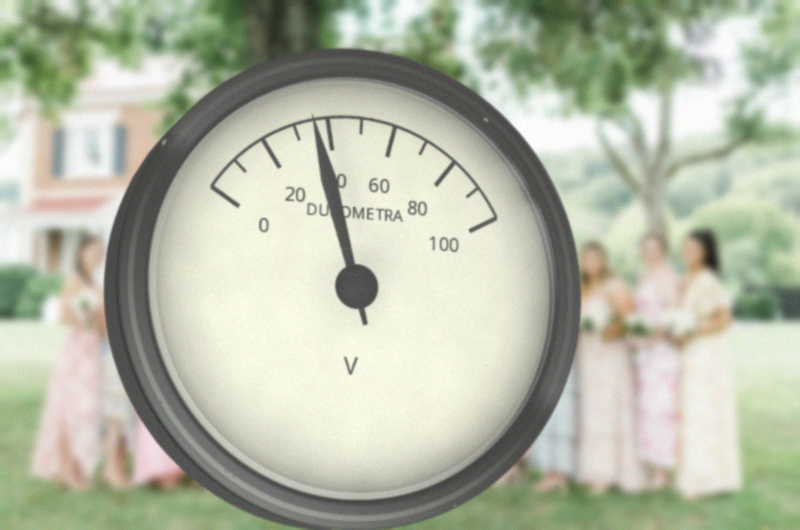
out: 35 V
